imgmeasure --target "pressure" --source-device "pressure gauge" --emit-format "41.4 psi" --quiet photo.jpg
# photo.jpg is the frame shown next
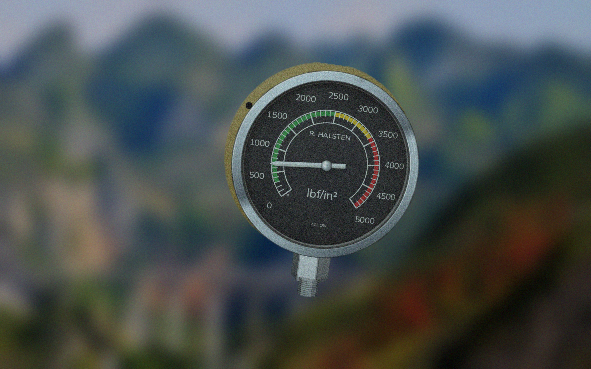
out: 700 psi
